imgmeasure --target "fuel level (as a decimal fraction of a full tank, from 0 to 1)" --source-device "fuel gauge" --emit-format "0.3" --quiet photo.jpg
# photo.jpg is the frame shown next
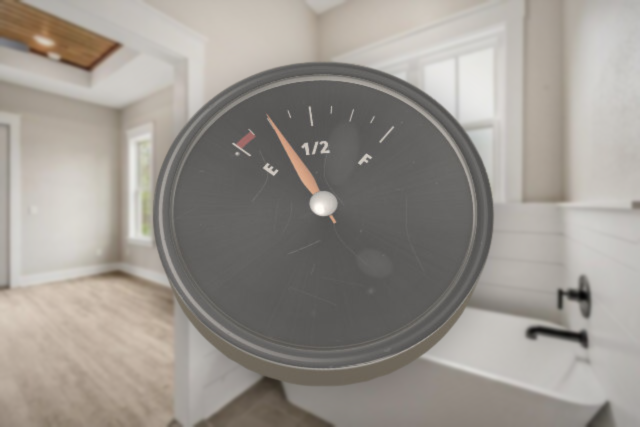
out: 0.25
